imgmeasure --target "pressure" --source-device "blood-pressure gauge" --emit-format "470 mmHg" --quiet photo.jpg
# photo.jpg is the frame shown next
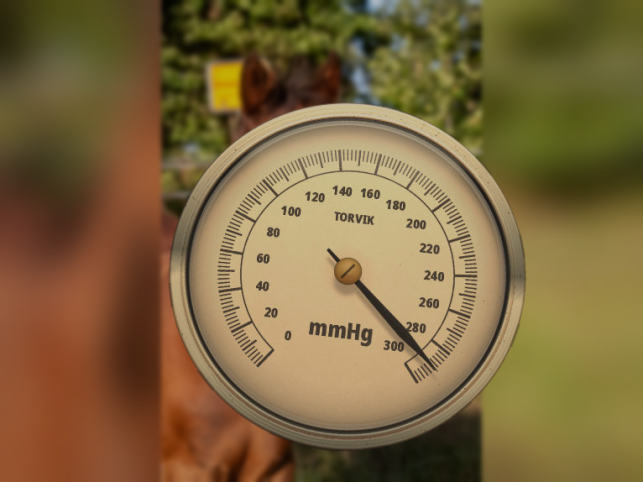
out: 290 mmHg
